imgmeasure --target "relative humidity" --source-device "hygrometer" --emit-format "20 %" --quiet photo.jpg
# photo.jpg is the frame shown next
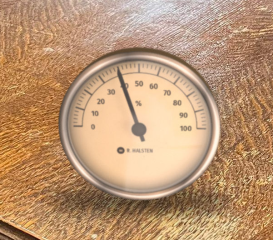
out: 40 %
